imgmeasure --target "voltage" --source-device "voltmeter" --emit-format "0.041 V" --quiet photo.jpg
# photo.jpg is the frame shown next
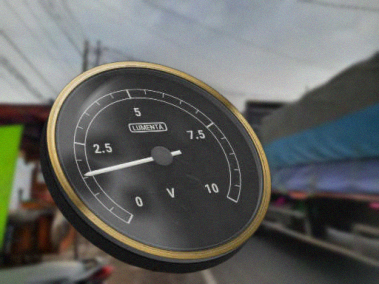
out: 1.5 V
